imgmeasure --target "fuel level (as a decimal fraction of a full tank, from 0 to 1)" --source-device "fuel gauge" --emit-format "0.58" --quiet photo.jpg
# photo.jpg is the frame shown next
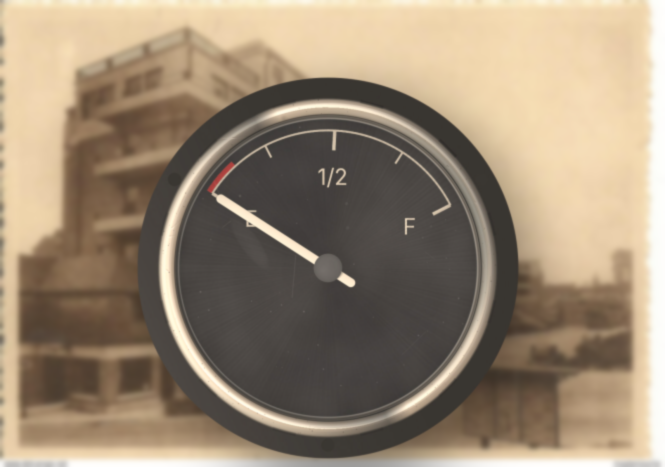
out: 0
